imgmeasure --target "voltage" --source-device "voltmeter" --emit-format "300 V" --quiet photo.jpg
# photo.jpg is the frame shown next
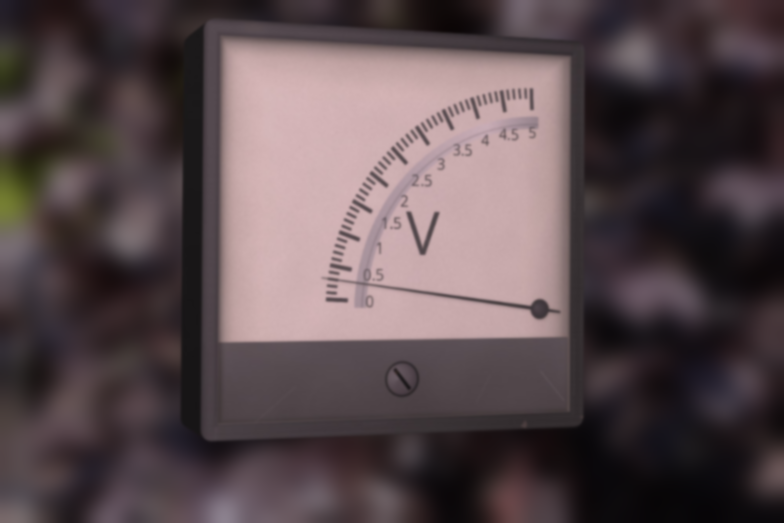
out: 0.3 V
